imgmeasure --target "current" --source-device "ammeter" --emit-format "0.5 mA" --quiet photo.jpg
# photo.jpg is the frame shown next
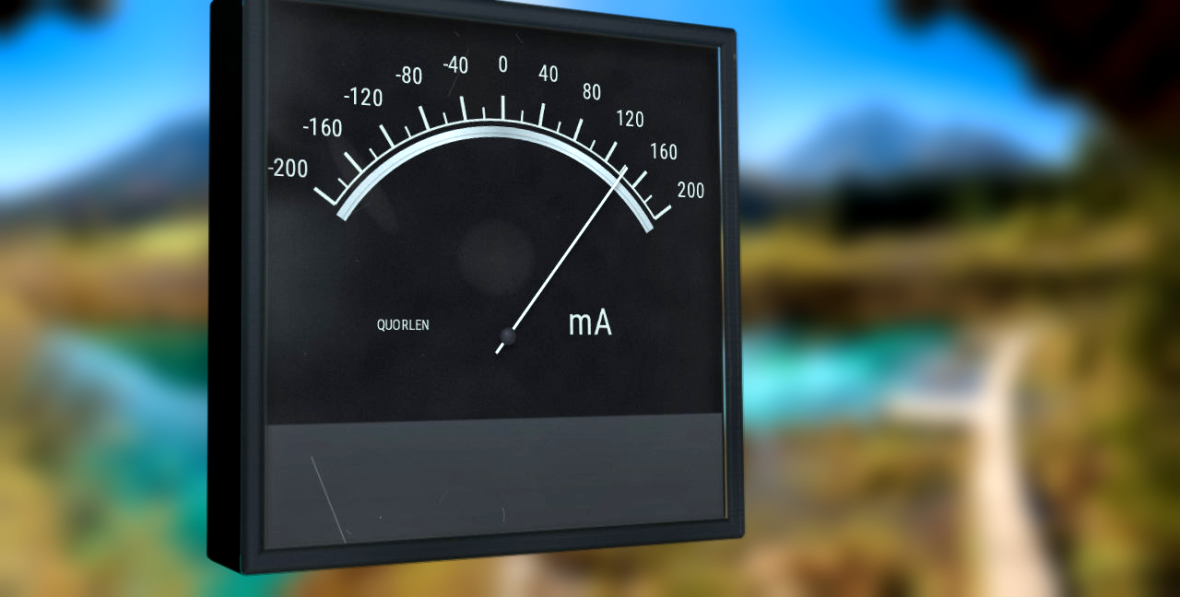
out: 140 mA
